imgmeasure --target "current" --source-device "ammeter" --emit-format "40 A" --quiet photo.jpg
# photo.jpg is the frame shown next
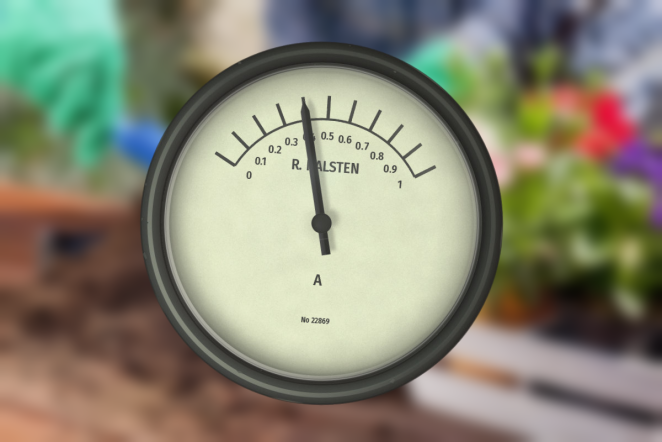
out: 0.4 A
